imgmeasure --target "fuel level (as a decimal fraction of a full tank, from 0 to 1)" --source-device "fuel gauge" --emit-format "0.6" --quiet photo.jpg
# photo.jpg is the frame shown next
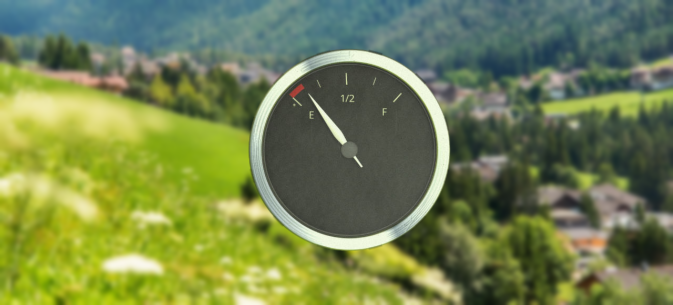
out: 0.125
